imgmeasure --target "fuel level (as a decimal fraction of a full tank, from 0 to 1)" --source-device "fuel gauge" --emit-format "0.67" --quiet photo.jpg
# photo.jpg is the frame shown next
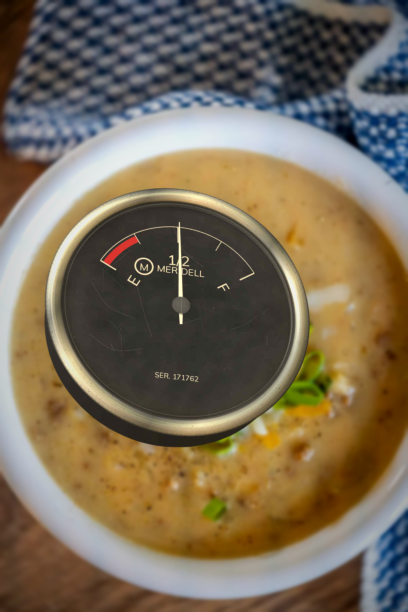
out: 0.5
